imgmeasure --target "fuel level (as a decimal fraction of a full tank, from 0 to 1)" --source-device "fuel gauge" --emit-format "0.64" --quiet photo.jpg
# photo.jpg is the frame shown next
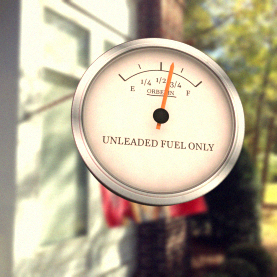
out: 0.625
